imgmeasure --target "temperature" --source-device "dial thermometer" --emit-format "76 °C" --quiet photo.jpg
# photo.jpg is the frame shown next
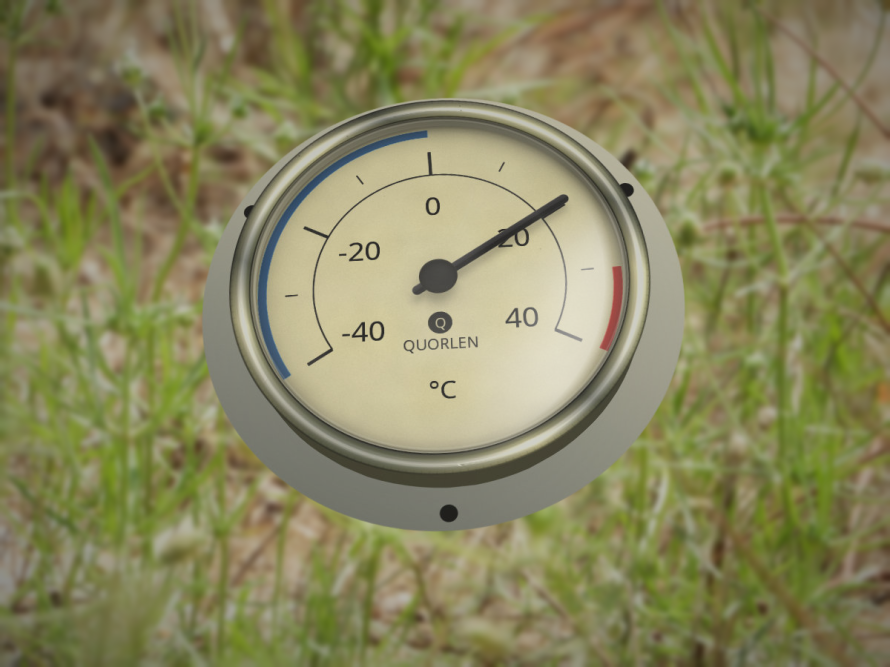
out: 20 °C
